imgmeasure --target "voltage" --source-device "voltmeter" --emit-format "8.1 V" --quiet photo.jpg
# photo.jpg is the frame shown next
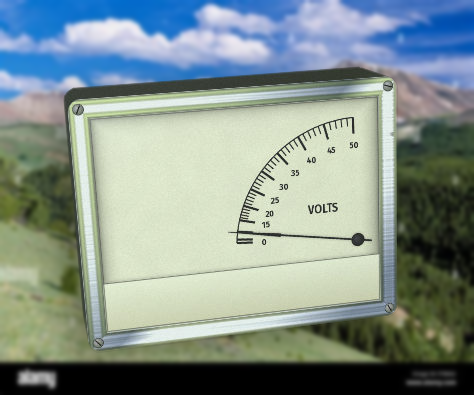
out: 10 V
